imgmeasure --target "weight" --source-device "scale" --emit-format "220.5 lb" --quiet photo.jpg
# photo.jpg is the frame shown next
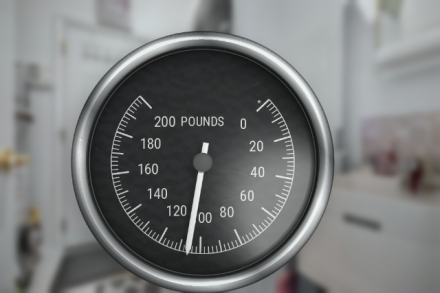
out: 106 lb
